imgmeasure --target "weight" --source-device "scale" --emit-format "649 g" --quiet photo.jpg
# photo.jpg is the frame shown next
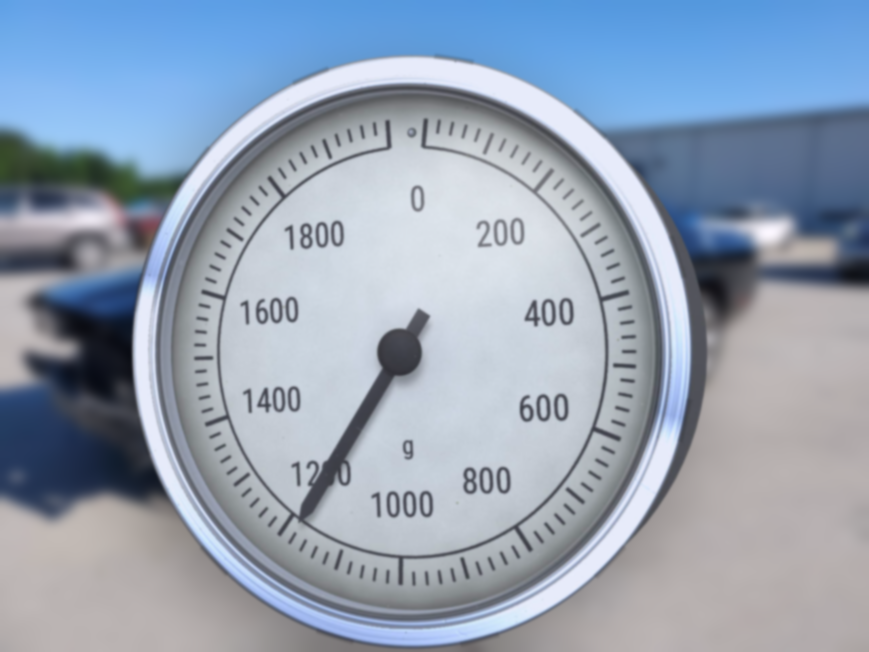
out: 1180 g
